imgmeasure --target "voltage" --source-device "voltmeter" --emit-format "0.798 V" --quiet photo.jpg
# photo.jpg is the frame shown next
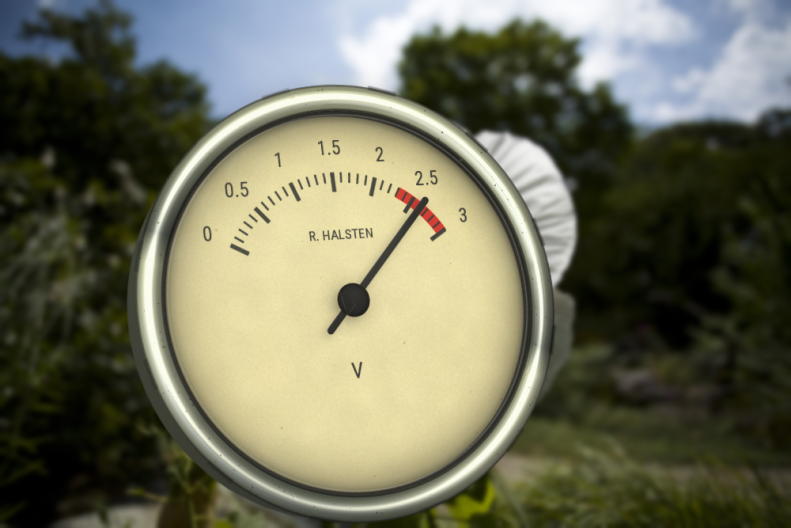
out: 2.6 V
